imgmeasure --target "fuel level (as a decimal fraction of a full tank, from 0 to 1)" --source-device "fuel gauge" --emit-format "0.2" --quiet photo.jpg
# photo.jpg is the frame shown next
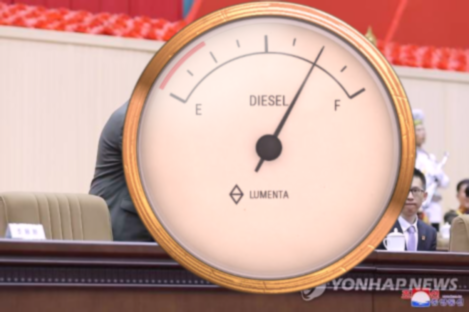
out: 0.75
